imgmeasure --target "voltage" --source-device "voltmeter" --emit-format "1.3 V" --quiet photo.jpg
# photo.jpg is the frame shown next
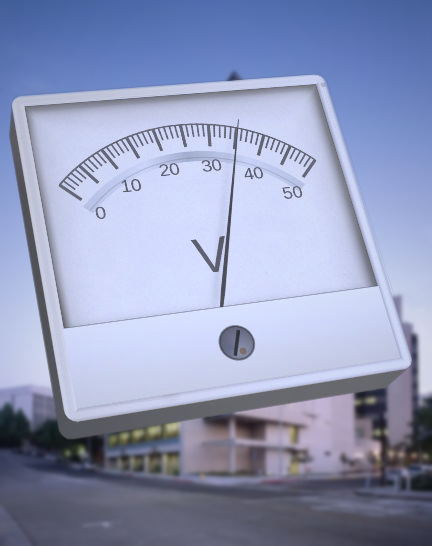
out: 35 V
